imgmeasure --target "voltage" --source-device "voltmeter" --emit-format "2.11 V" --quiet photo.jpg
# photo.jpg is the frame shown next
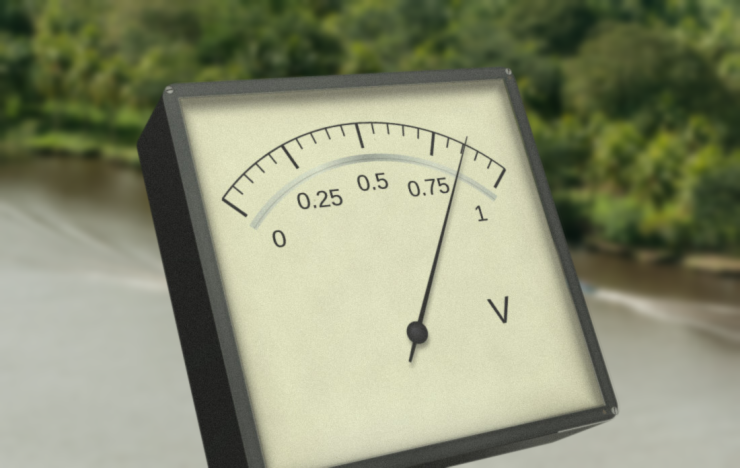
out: 0.85 V
